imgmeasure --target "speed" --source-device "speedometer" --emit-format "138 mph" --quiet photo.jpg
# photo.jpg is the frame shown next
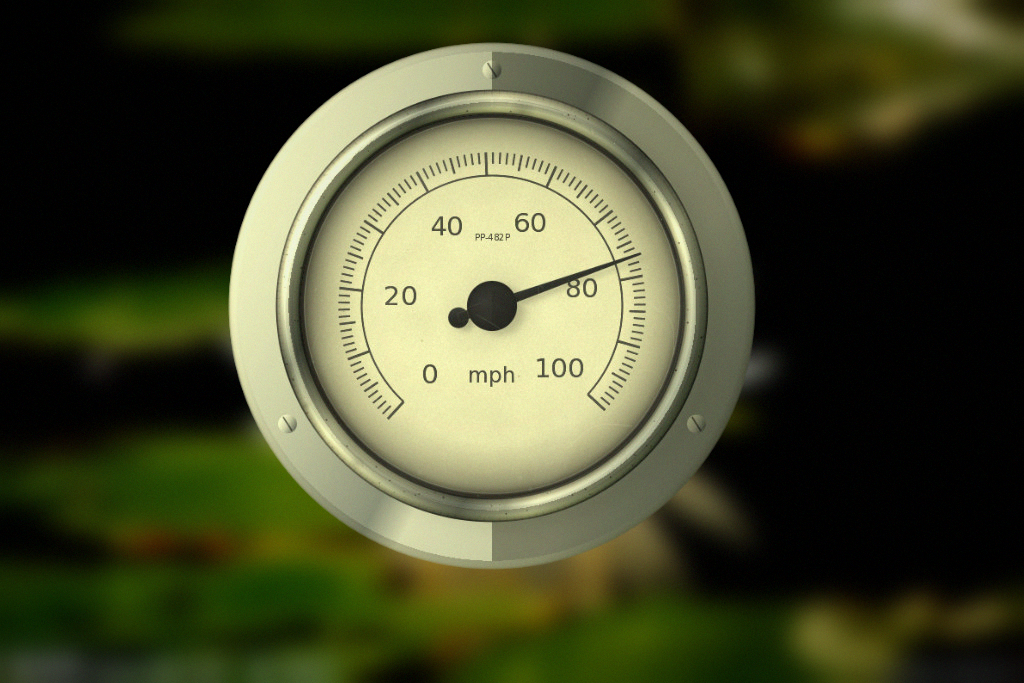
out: 77 mph
